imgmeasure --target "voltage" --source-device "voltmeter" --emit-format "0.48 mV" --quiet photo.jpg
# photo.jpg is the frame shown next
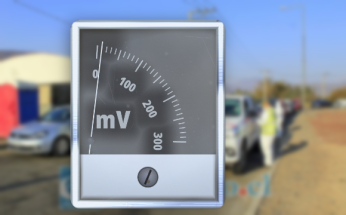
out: 10 mV
